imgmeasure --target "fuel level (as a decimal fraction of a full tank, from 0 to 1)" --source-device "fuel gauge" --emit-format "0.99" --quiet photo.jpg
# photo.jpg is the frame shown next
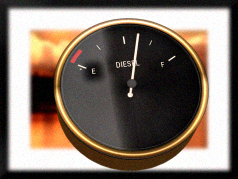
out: 0.625
